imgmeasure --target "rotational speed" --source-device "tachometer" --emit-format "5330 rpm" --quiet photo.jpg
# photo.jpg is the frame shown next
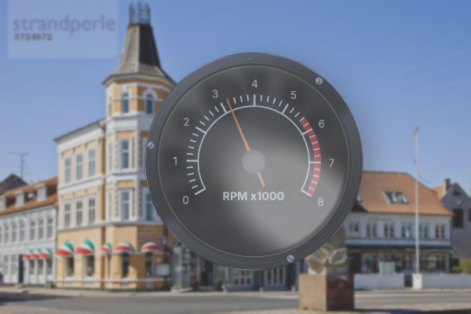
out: 3200 rpm
